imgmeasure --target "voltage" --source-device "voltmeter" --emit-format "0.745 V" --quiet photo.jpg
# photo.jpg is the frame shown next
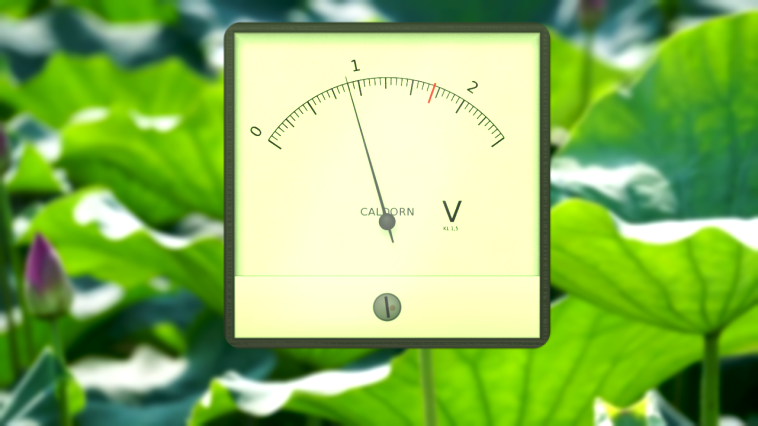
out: 0.9 V
